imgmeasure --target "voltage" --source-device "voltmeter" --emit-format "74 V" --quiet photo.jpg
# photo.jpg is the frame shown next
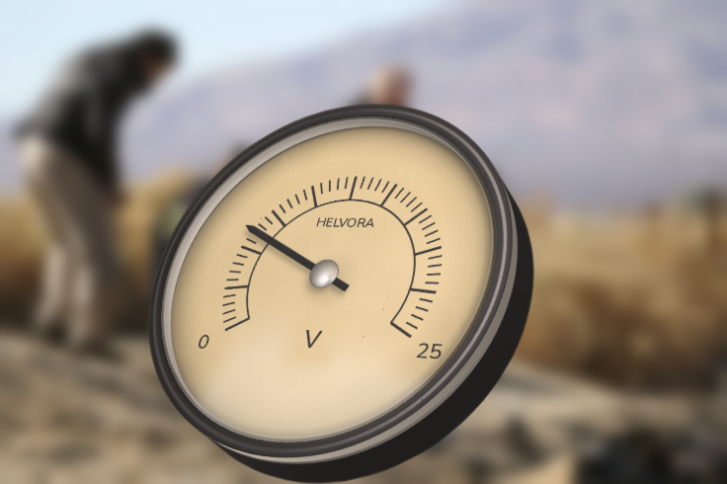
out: 6 V
